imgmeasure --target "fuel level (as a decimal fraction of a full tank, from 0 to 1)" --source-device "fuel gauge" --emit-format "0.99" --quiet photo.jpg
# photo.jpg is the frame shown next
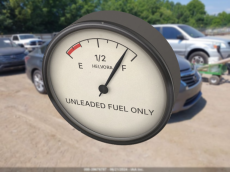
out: 0.875
